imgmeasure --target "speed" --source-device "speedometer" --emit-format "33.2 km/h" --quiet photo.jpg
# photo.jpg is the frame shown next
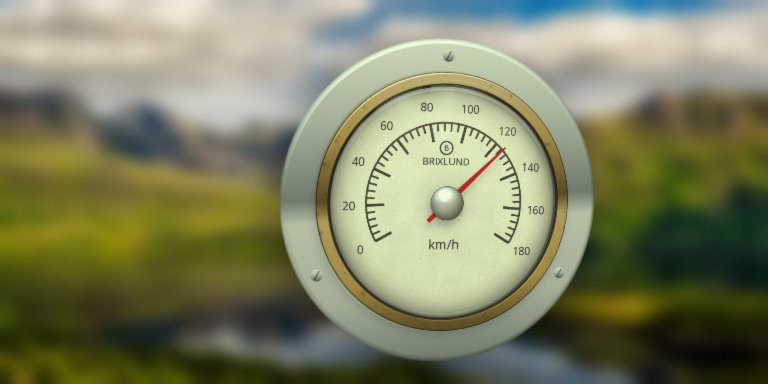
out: 124 km/h
